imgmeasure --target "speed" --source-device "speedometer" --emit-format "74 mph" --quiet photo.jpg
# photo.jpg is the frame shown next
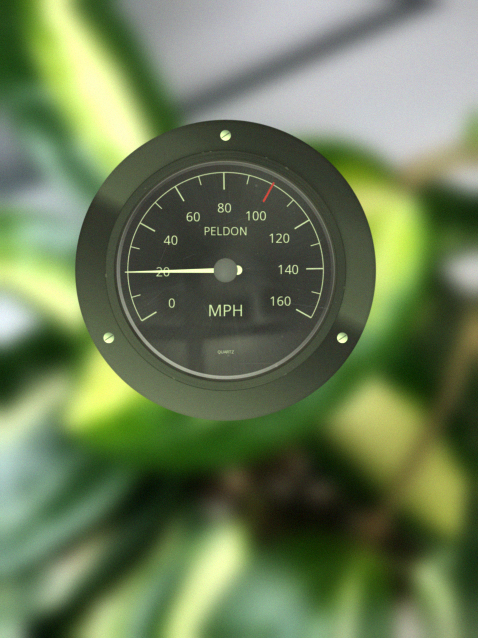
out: 20 mph
